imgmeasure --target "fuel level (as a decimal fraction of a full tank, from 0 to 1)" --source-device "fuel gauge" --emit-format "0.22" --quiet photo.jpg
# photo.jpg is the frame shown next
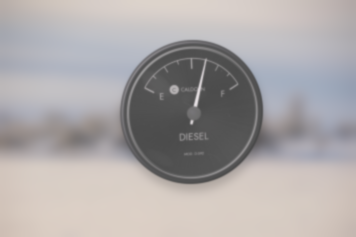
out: 0.625
